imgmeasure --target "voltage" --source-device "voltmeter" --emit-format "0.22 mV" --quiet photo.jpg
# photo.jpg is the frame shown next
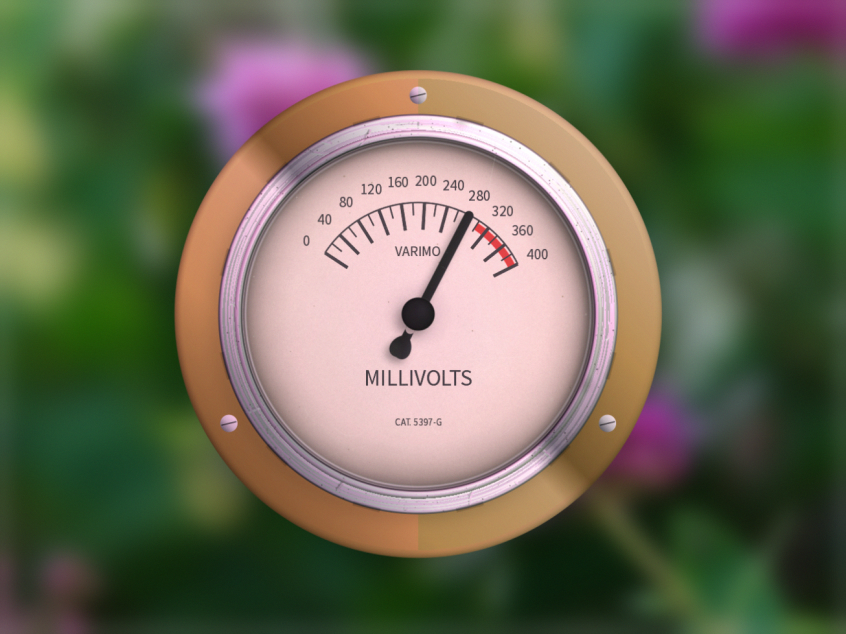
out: 280 mV
